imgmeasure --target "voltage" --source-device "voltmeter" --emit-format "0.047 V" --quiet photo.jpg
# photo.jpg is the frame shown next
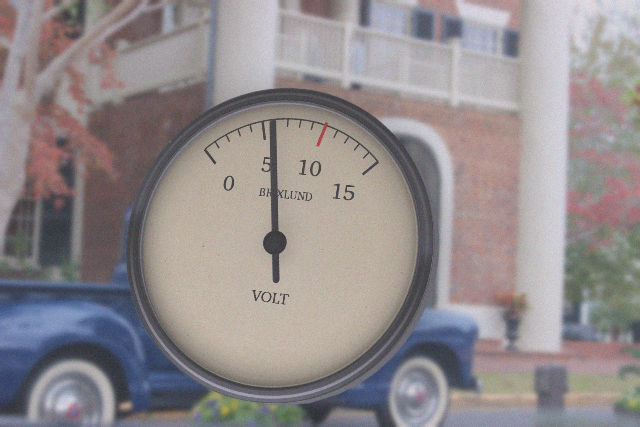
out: 6 V
